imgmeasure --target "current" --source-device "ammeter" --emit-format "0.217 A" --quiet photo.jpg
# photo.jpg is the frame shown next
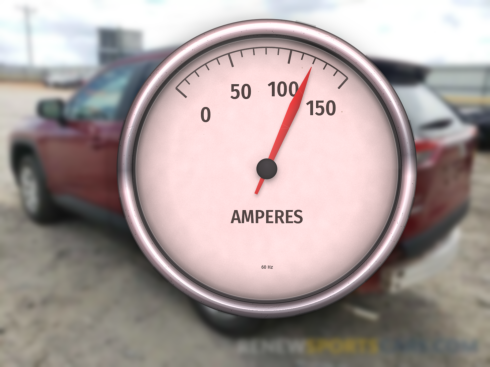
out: 120 A
